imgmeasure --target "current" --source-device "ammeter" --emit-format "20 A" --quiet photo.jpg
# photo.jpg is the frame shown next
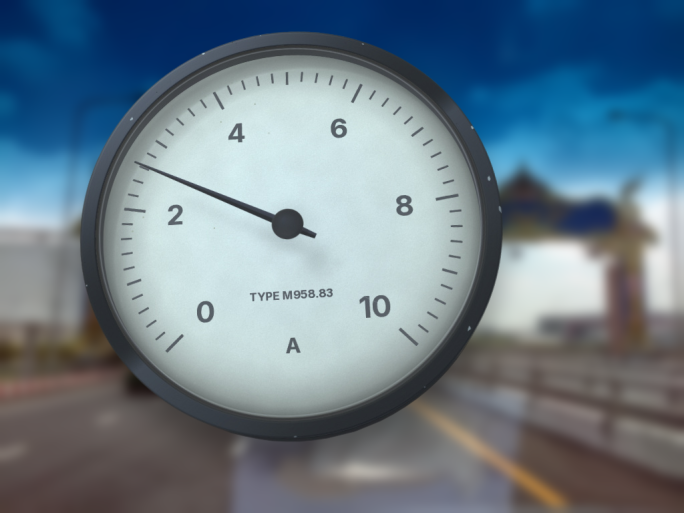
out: 2.6 A
